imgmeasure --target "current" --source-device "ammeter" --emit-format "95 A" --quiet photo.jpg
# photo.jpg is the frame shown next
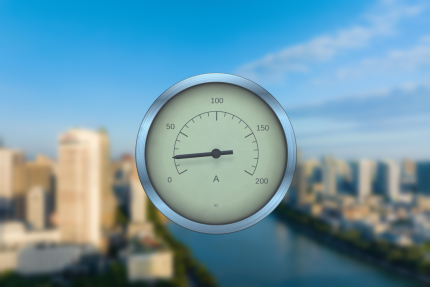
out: 20 A
